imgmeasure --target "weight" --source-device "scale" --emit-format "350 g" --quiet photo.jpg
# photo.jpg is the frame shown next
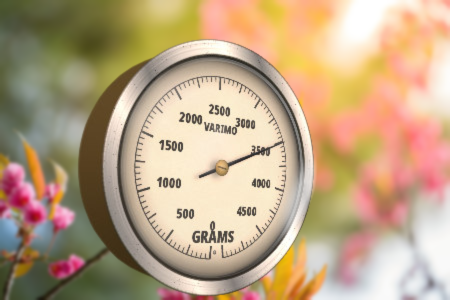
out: 3500 g
